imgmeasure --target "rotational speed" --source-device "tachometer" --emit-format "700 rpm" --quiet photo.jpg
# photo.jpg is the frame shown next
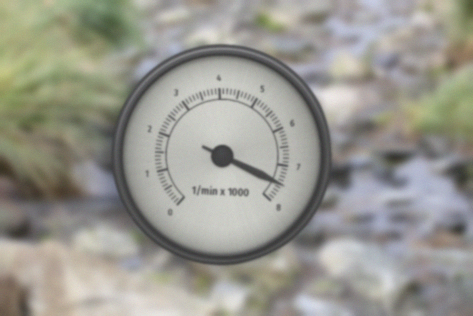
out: 7500 rpm
